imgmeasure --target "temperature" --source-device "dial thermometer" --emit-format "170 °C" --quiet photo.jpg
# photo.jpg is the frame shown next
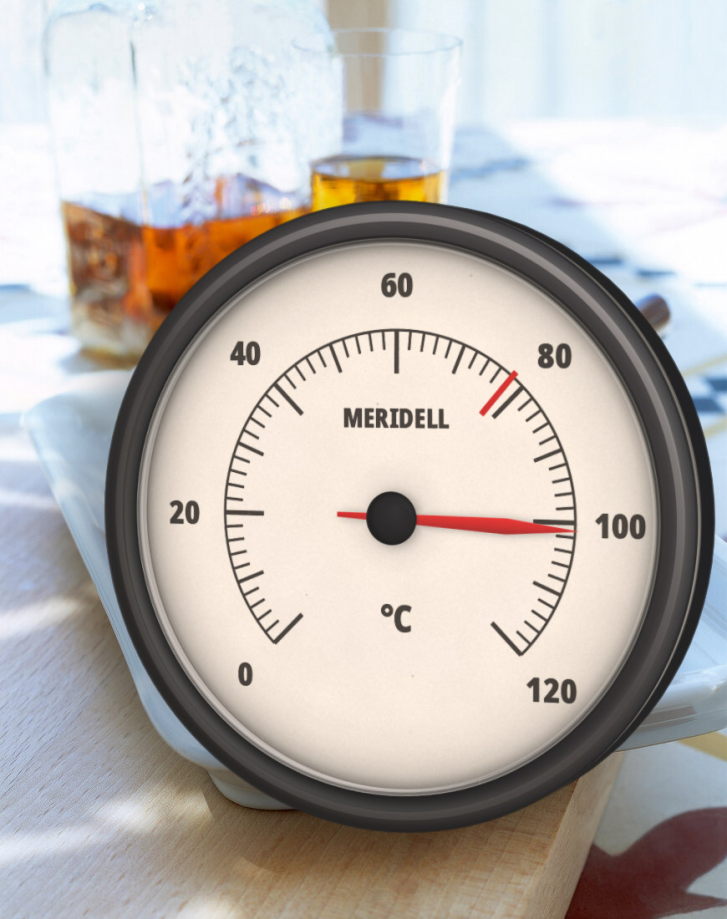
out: 101 °C
